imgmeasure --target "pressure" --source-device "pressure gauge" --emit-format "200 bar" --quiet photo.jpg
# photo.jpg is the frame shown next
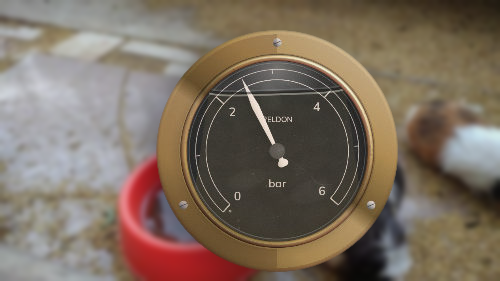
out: 2.5 bar
